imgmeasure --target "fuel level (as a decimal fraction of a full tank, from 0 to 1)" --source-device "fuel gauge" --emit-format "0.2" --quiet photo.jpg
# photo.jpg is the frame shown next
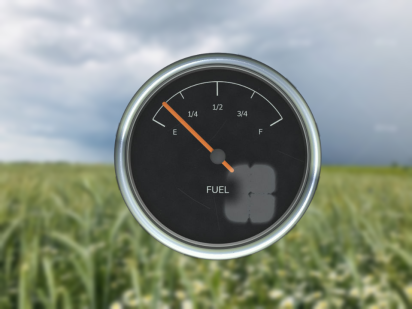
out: 0.125
